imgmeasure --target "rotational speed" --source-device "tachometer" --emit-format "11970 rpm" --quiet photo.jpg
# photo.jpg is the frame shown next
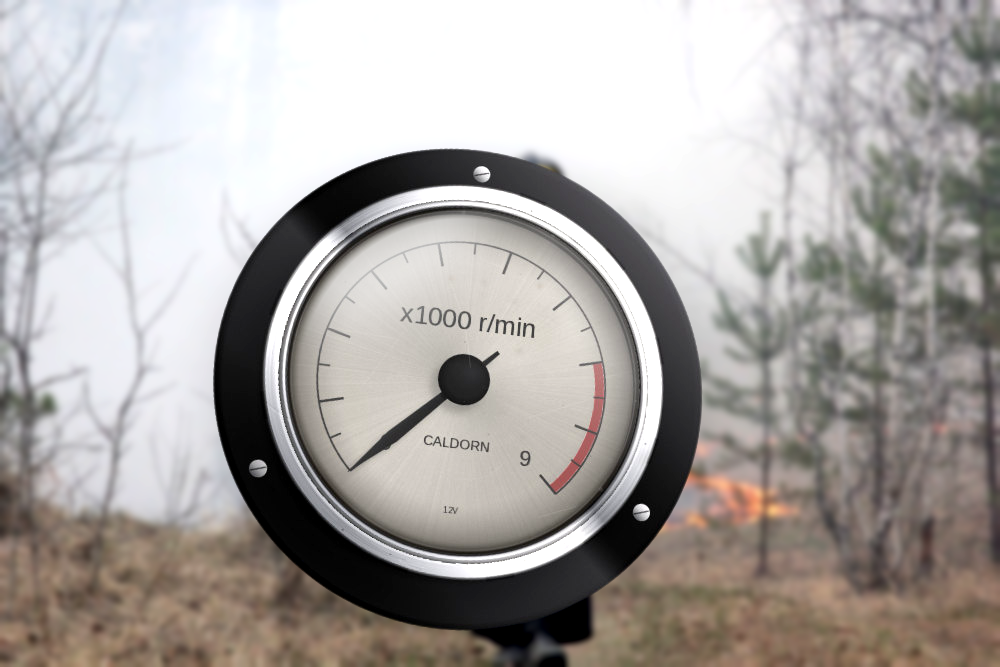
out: 0 rpm
